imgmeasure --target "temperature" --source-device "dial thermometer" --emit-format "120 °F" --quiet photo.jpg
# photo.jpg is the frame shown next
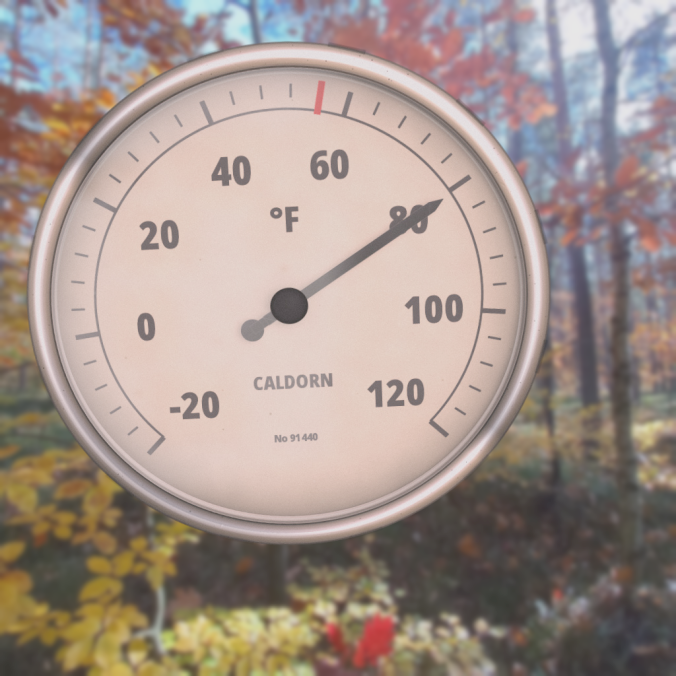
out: 80 °F
